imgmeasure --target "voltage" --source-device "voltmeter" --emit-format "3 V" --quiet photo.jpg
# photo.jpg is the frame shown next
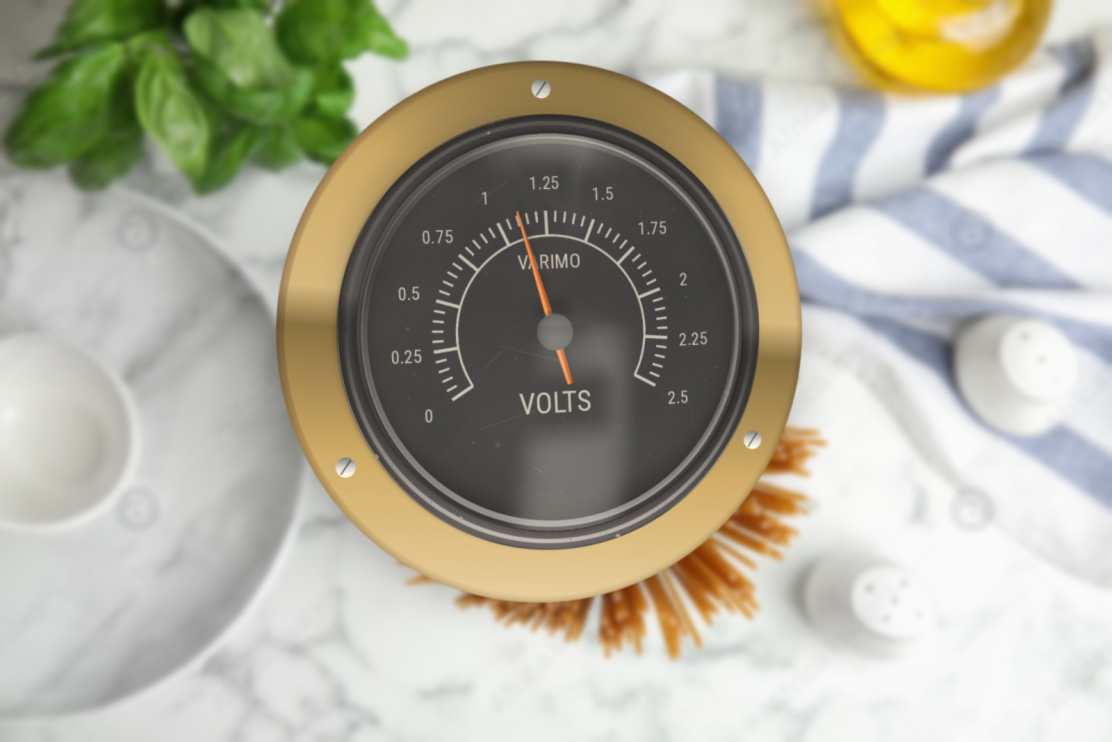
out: 1.1 V
